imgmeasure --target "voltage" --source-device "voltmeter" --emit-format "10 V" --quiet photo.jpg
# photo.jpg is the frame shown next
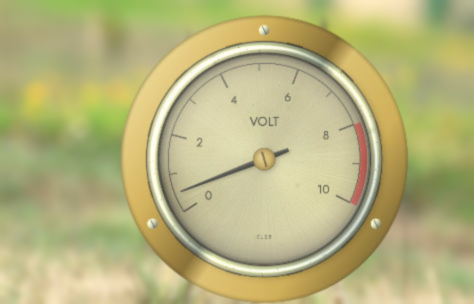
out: 0.5 V
